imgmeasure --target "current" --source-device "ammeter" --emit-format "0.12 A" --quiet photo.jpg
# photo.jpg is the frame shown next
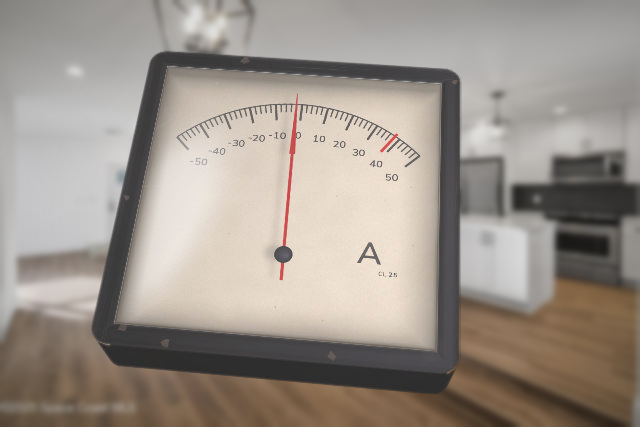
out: -2 A
